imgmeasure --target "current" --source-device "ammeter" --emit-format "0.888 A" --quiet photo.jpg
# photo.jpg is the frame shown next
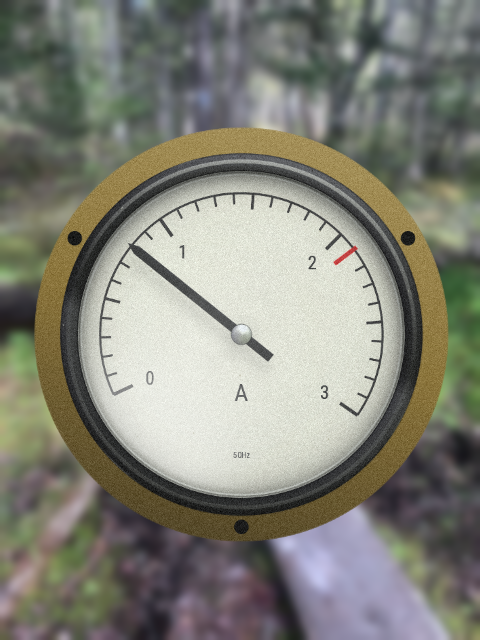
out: 0.8 A
